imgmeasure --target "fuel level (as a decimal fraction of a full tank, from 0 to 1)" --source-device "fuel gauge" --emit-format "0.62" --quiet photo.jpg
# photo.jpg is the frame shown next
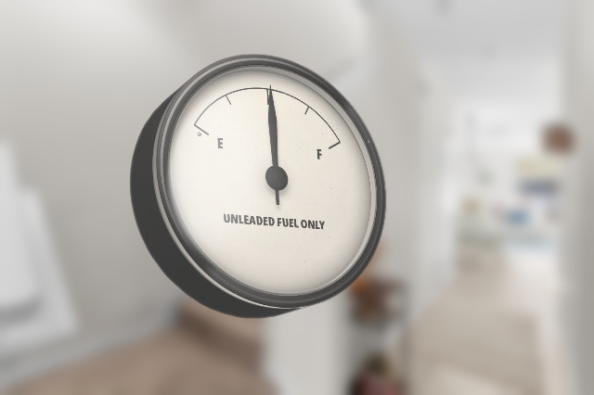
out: 0.5
